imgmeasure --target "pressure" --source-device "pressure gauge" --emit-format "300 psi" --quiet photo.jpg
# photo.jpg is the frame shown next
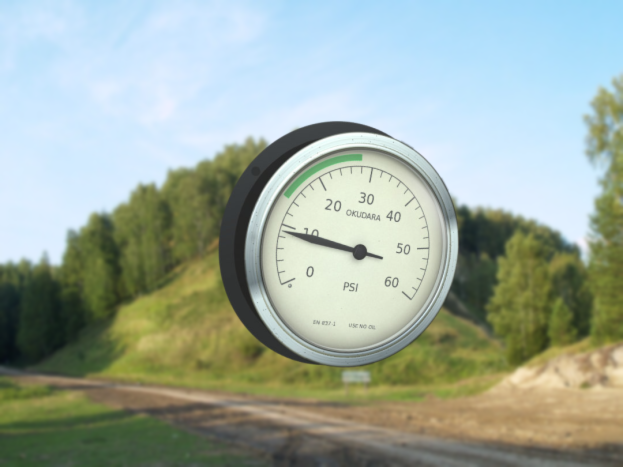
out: 9 psi
